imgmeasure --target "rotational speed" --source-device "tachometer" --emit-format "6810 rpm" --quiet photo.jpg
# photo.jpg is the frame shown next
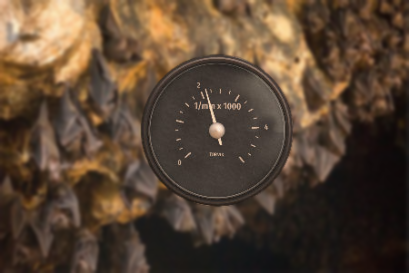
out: 2125 rpm
